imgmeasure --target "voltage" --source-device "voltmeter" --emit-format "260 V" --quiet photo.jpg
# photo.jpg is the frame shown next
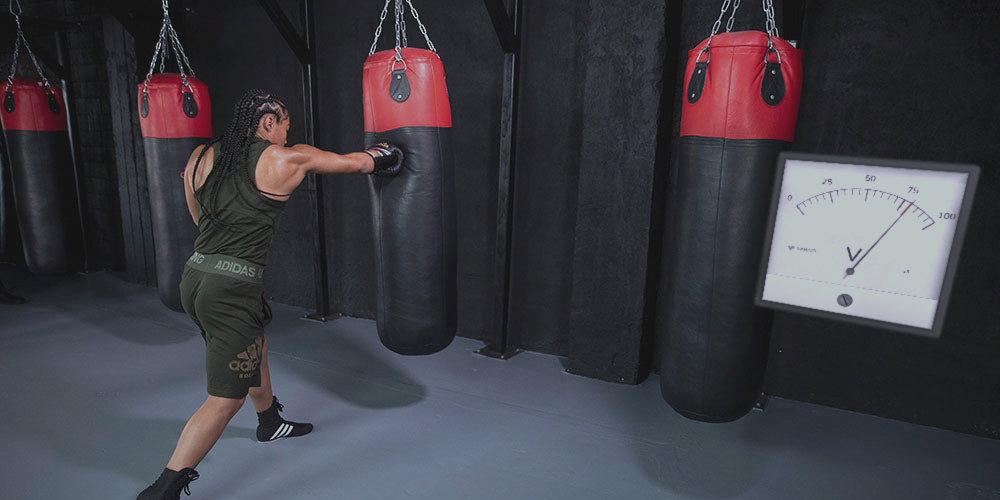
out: 80 V
